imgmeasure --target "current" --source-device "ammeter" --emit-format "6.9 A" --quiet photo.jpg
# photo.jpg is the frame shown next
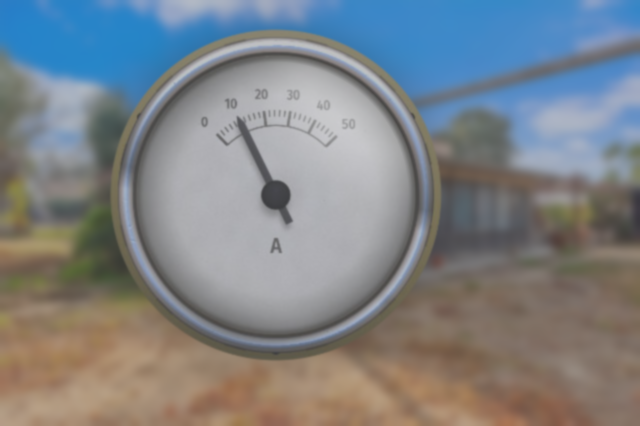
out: 10 A
